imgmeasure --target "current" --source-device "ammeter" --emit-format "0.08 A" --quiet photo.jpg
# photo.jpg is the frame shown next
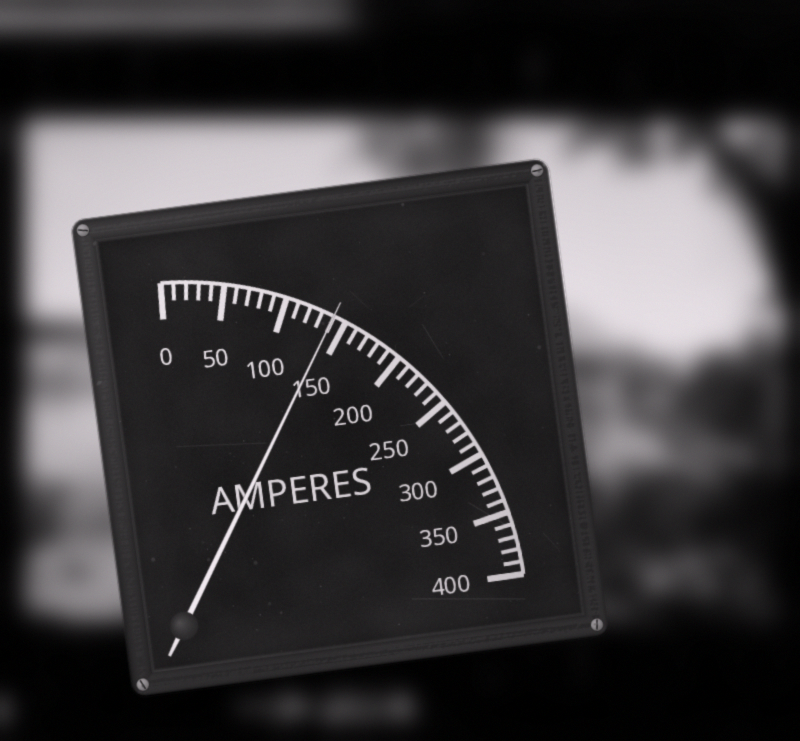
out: 140 A
